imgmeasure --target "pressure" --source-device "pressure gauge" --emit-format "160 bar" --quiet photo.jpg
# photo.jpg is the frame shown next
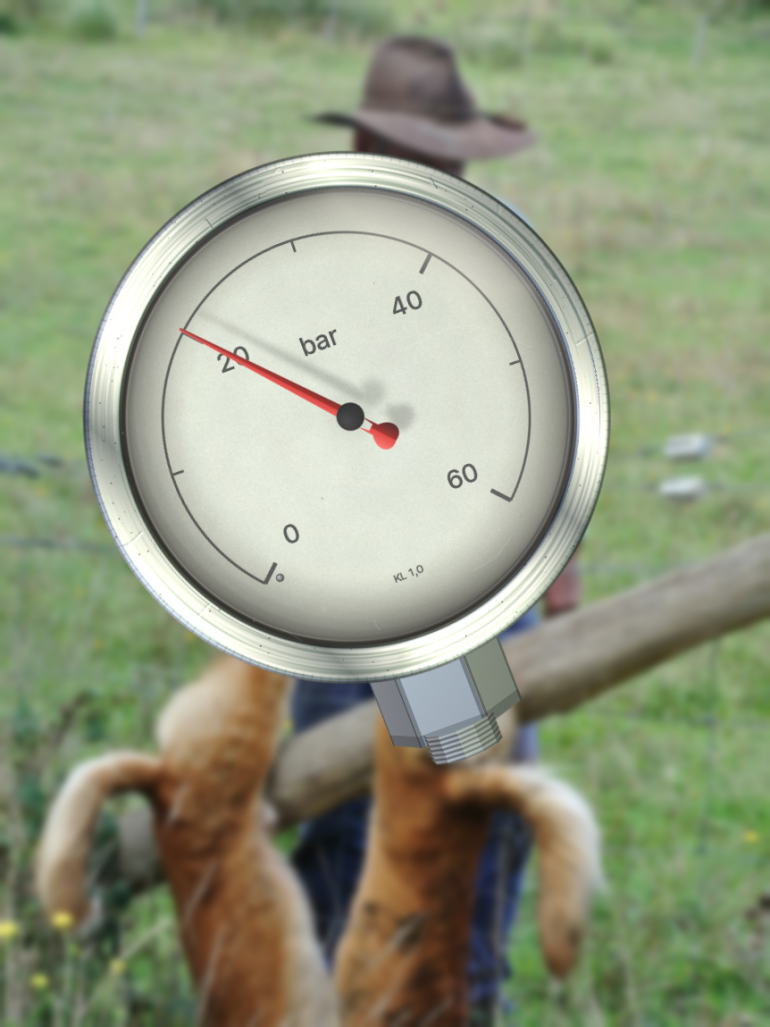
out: 20 bar
